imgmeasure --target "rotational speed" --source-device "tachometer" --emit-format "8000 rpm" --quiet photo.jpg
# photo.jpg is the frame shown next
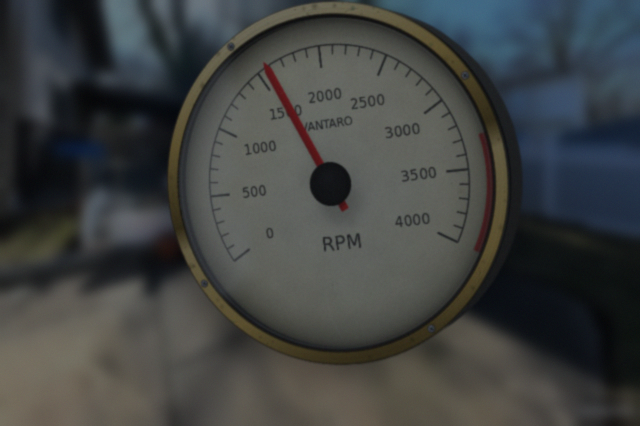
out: 1600 rpm
